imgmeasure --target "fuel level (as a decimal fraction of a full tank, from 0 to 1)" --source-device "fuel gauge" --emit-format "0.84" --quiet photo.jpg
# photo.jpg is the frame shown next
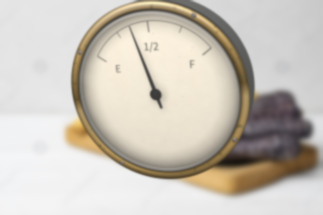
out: 0.375
